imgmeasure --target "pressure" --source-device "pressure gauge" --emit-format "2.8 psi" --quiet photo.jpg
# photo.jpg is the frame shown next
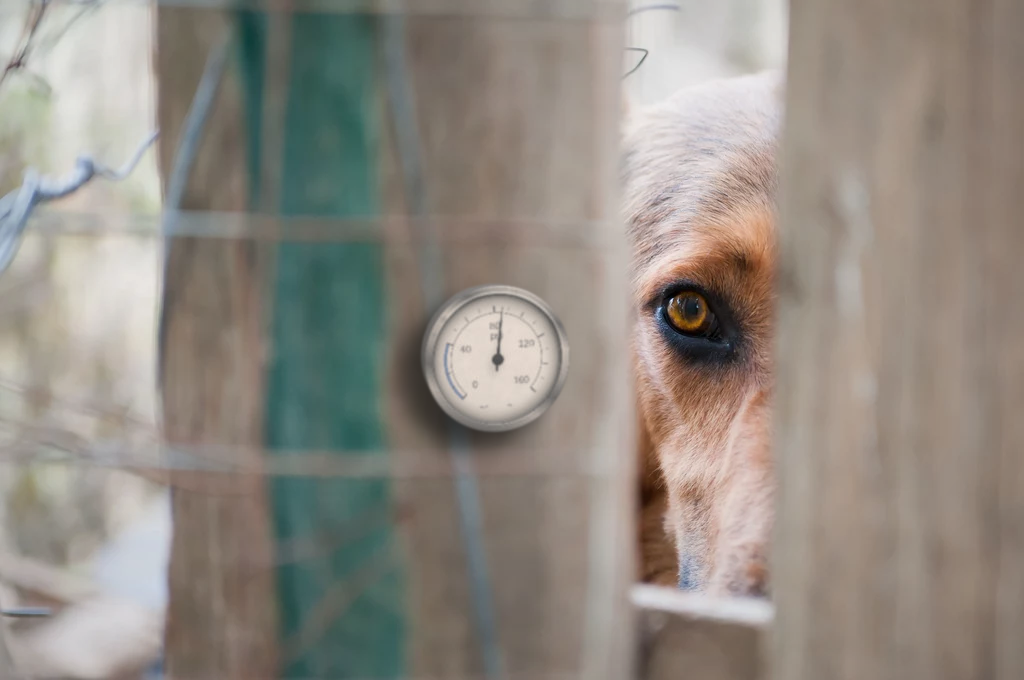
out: 85 psi
